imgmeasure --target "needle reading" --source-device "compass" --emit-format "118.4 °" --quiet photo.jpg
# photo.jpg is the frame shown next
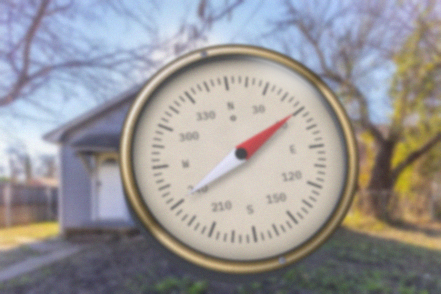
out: 60 °
